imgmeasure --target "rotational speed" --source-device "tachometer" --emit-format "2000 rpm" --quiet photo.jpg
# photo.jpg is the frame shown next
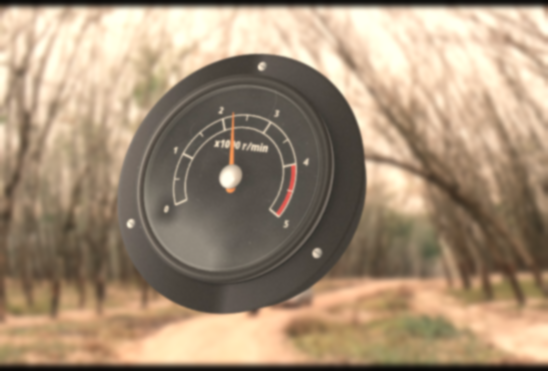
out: 2250 rpm
